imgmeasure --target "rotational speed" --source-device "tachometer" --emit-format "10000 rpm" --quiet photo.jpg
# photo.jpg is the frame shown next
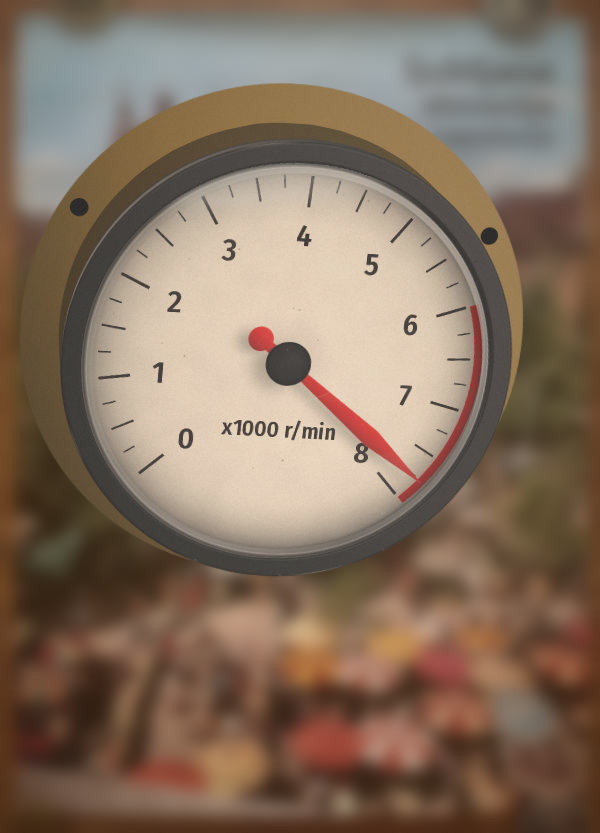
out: 7750 rpm
